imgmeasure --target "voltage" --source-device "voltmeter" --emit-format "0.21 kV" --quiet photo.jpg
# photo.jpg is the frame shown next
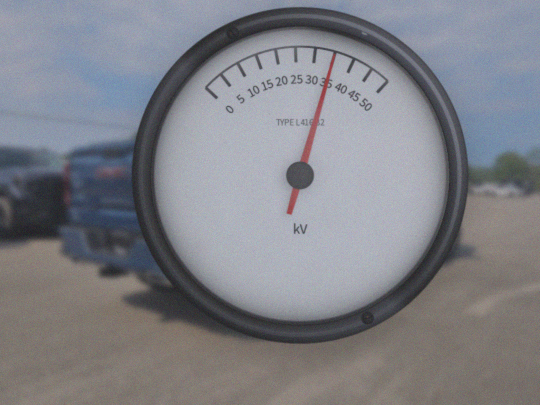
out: 35 kV
